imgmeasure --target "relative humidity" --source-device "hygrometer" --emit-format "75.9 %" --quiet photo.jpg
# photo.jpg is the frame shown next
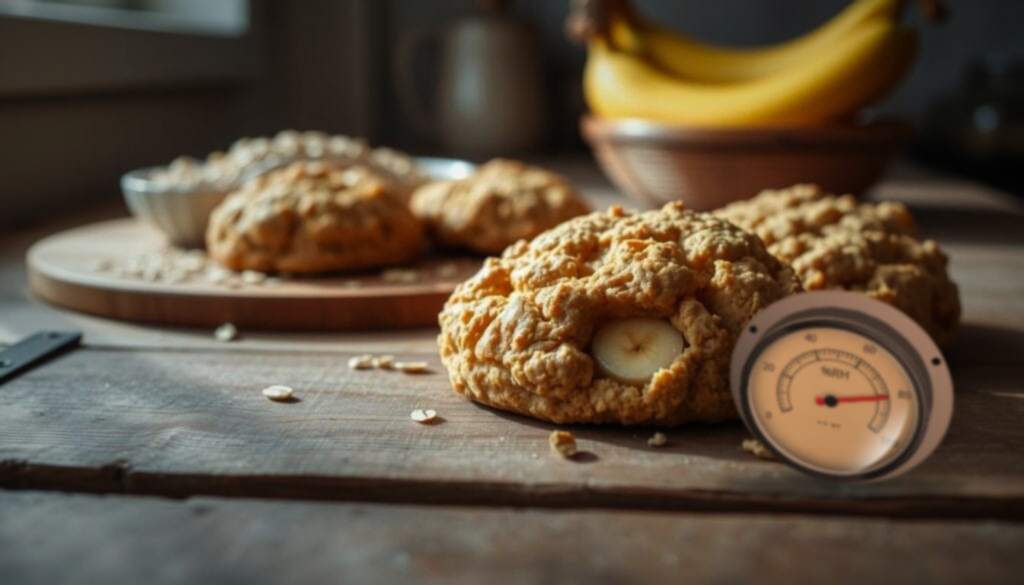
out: 80 %
